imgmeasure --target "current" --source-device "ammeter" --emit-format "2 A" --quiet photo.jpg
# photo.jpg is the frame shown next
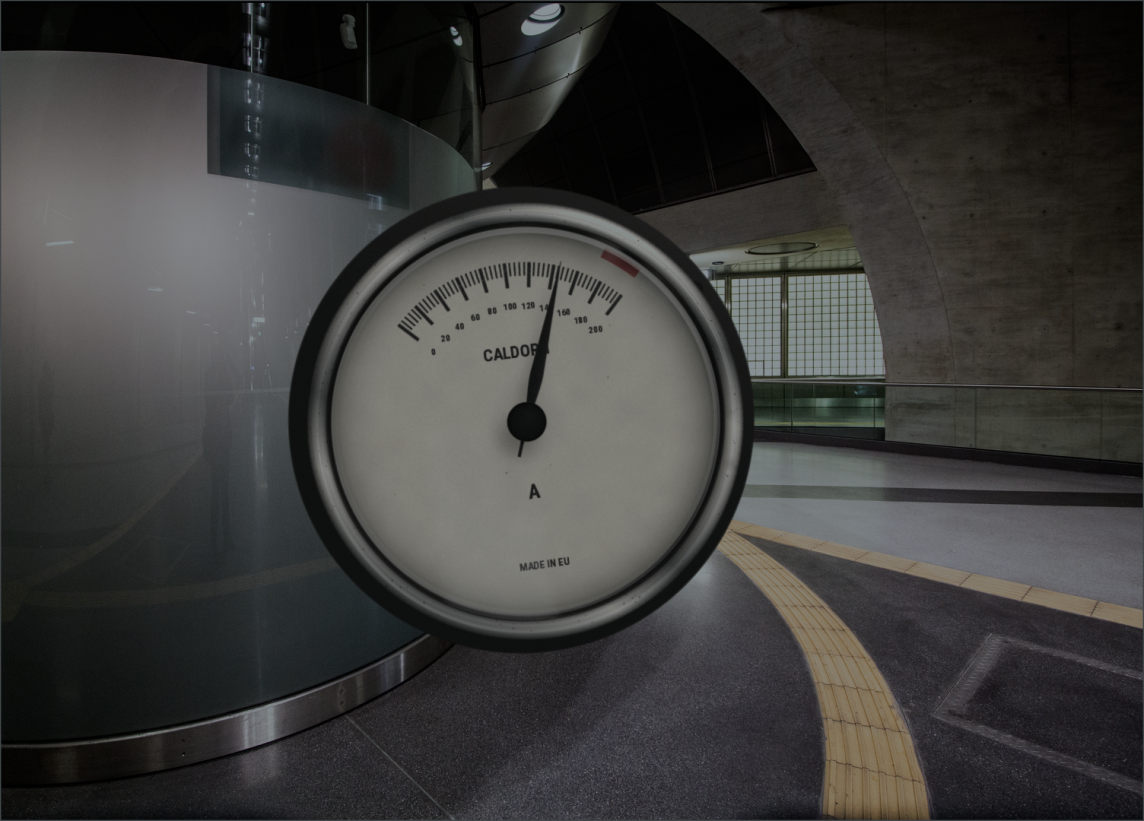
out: 144 A
